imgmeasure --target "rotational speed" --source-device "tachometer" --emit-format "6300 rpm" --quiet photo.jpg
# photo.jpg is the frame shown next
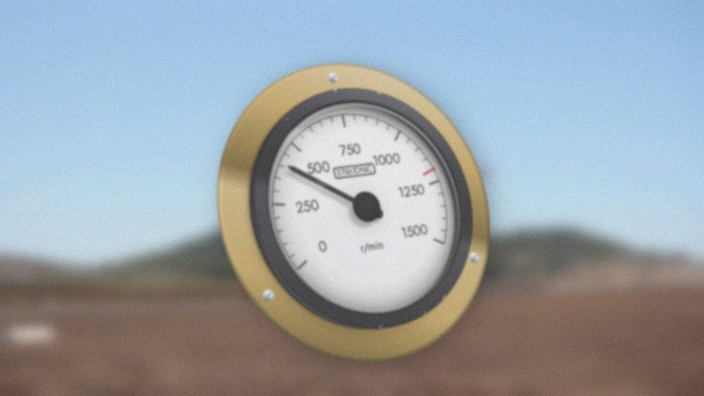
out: 400 rpm
